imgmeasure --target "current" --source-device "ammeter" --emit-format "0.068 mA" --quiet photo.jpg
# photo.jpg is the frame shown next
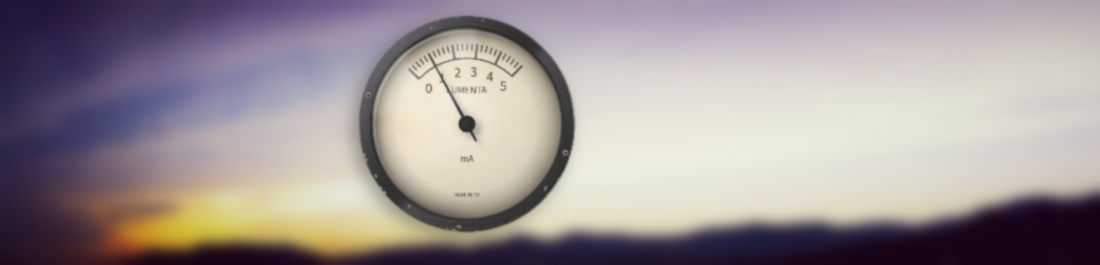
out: 1 mA
